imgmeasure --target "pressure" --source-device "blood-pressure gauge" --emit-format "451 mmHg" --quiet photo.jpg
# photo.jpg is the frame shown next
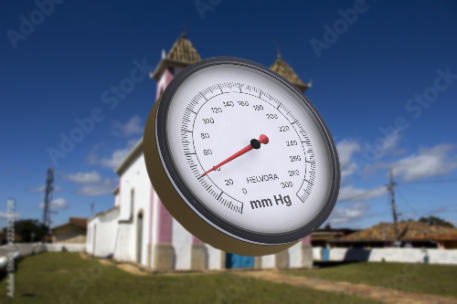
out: 40 mmHg
